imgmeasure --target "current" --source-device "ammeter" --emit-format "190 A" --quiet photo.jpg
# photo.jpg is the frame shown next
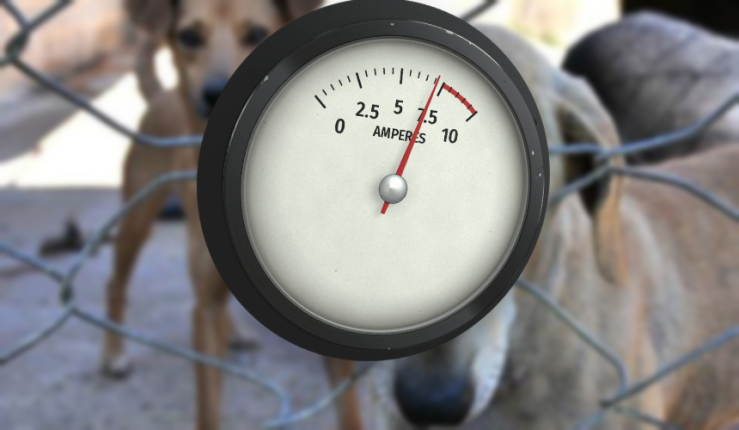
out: 7 A
